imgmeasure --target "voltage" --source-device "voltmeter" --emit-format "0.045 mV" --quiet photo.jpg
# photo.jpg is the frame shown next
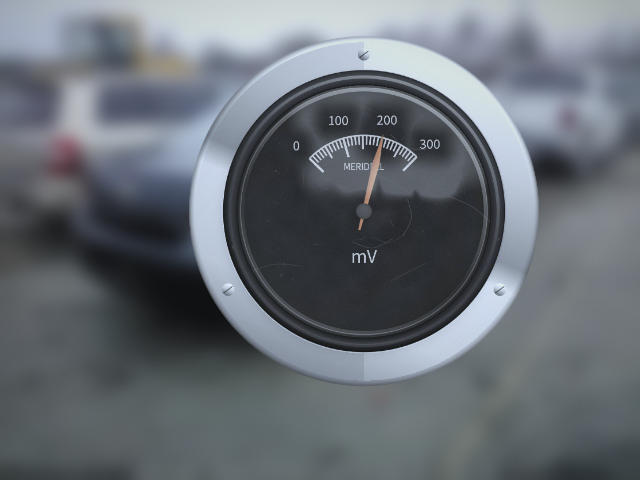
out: 200 mV
